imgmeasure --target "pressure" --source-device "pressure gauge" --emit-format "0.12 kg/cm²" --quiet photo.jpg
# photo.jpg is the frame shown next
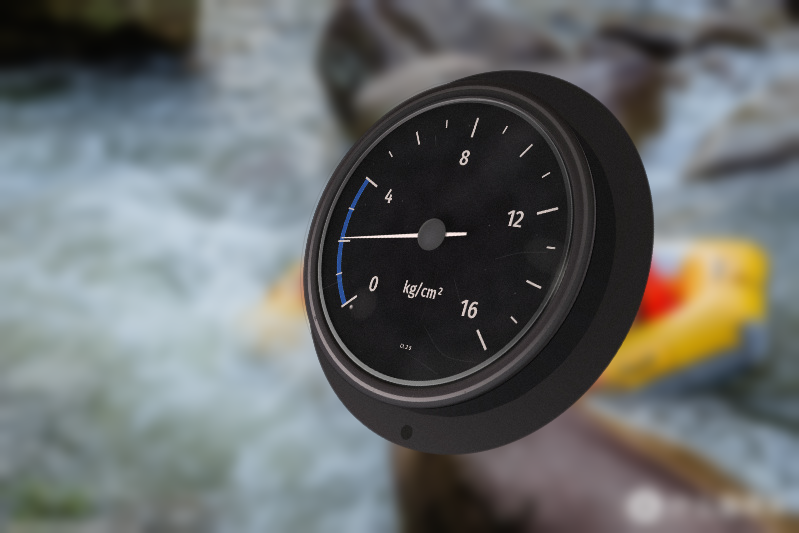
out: 2 kg/cm²
